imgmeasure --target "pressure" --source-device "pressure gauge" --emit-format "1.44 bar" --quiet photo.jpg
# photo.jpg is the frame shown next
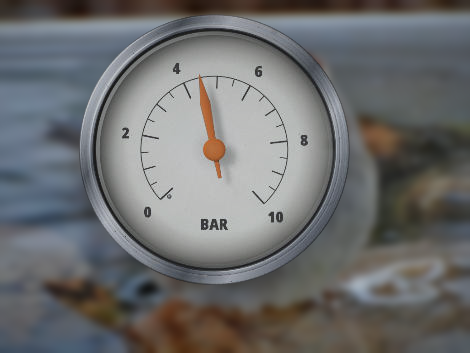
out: 4.5 bar
